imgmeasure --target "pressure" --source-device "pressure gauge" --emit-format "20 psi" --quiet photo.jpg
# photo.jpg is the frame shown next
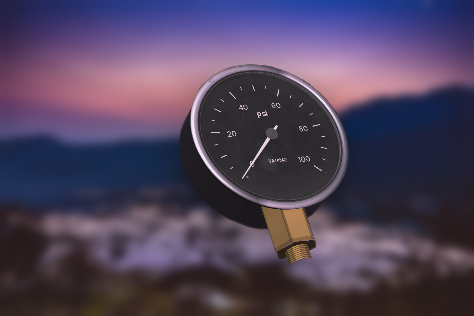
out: 0 psi
